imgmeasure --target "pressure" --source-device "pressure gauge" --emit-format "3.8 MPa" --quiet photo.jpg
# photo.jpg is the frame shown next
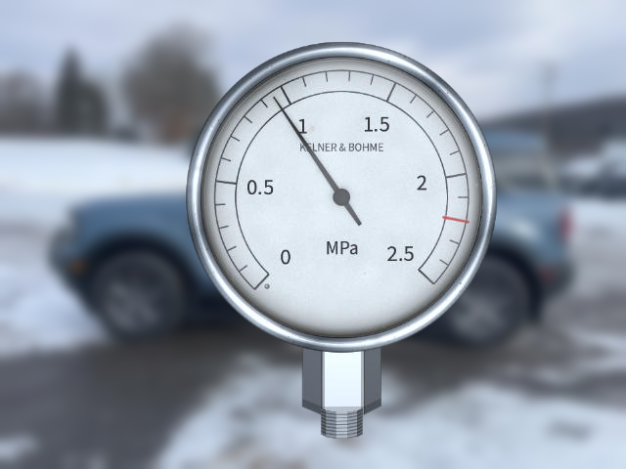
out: 0.95 MPa
